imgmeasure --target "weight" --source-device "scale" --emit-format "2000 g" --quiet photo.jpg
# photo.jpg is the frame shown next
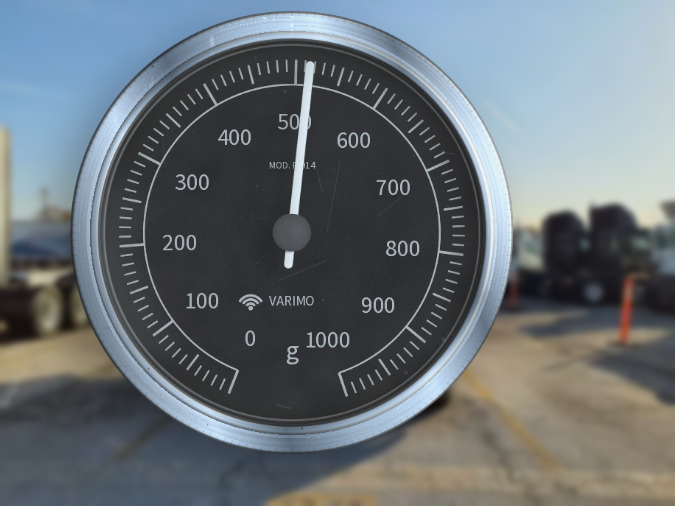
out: 515 g
